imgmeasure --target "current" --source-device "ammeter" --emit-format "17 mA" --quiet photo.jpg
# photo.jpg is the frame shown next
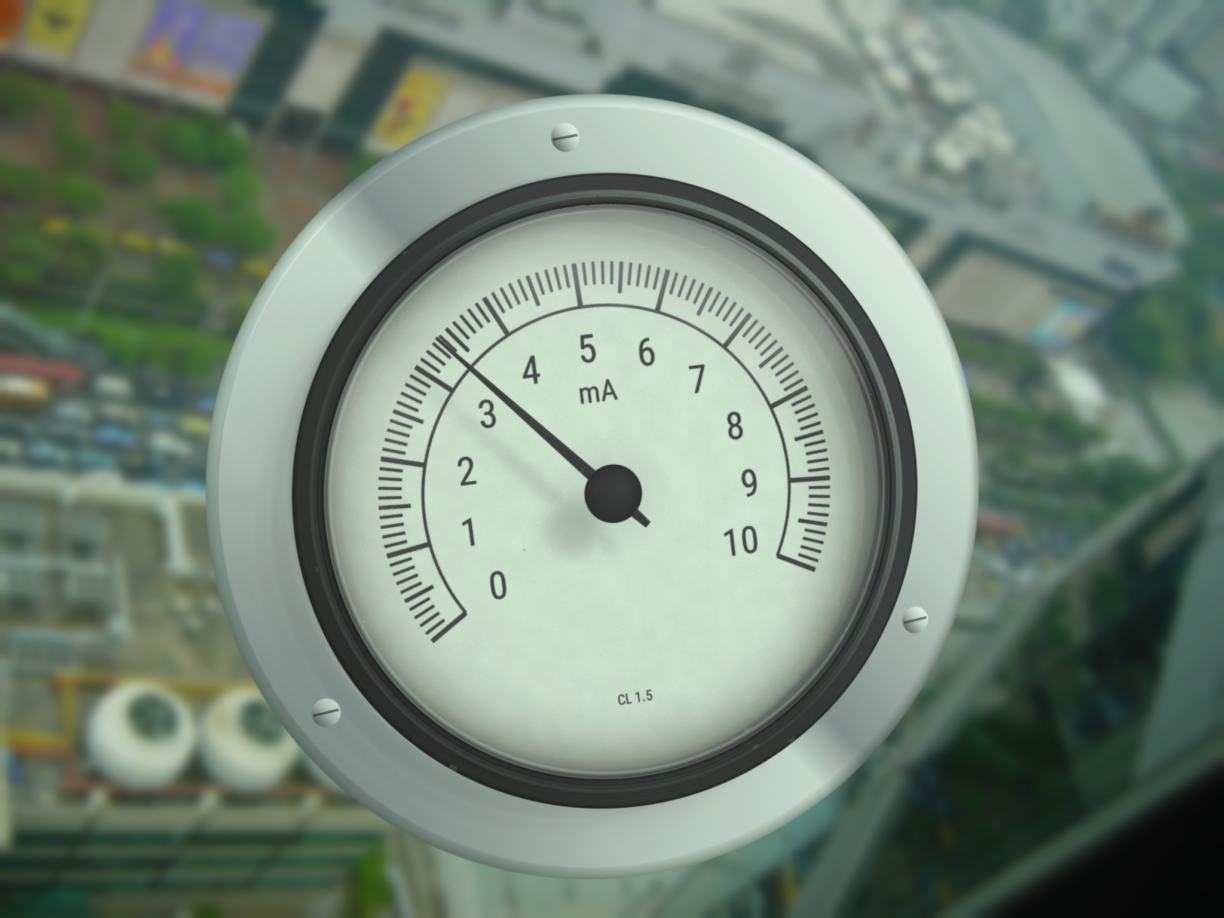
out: 3.35 mA
